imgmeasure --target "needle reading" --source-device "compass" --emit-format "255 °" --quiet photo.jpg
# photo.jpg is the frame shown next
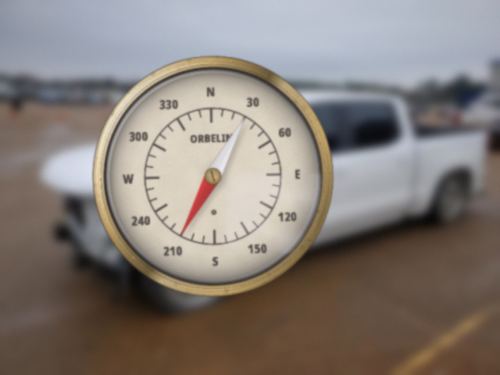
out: 210 °
